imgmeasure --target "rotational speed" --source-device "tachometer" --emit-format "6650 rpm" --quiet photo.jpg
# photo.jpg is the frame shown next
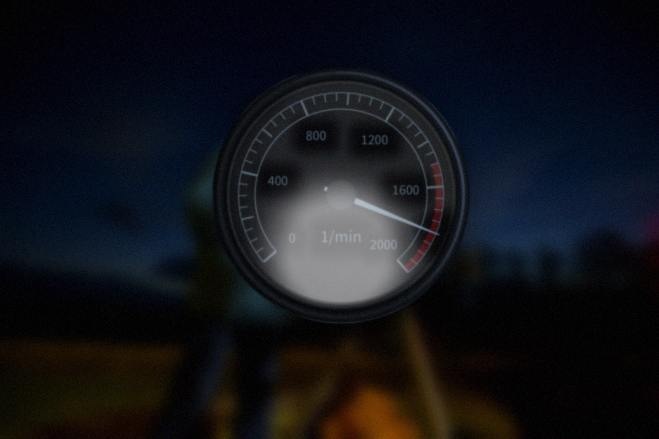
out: 1800 rpm
